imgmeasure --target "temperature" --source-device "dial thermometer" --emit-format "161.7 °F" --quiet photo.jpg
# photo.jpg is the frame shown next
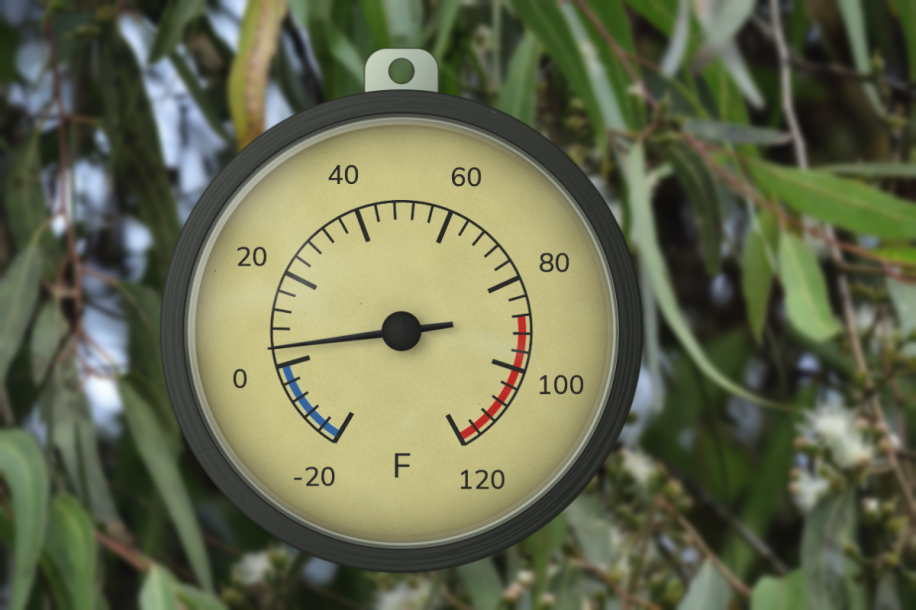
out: 4 °F
